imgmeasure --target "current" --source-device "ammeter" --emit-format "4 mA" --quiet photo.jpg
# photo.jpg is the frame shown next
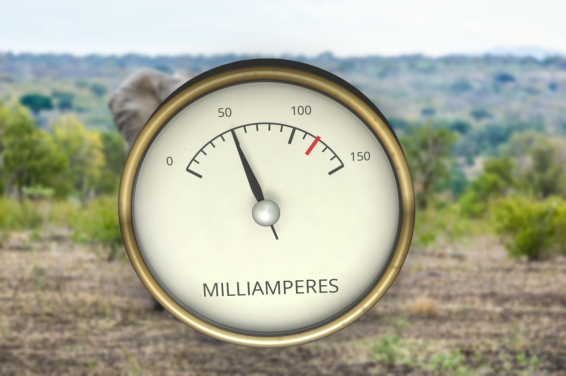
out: 50 mA
